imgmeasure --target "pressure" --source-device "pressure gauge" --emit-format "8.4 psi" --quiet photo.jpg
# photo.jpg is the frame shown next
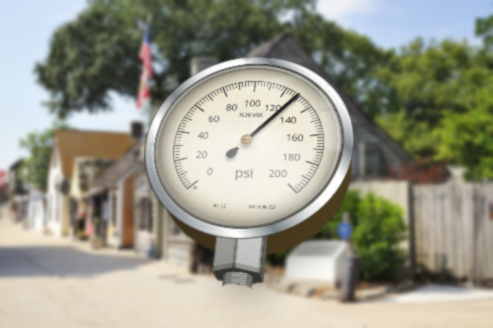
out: 130 psi
